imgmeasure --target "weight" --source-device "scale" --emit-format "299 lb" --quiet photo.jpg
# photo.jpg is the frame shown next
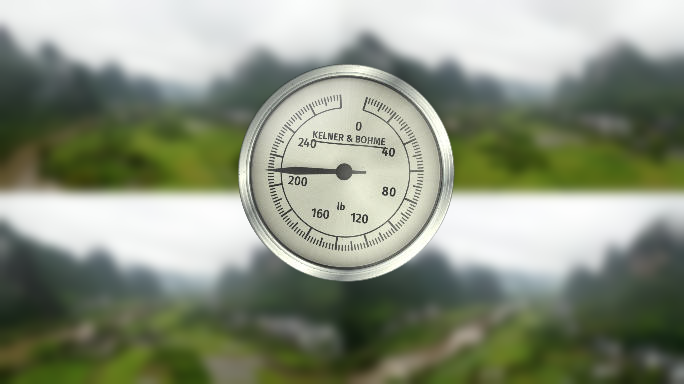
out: 210 lb
